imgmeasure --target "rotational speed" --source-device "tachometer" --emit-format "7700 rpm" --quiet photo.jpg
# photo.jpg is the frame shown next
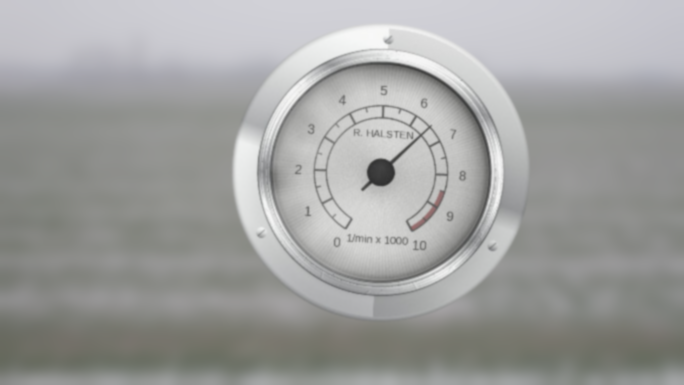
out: 6500 rpm
